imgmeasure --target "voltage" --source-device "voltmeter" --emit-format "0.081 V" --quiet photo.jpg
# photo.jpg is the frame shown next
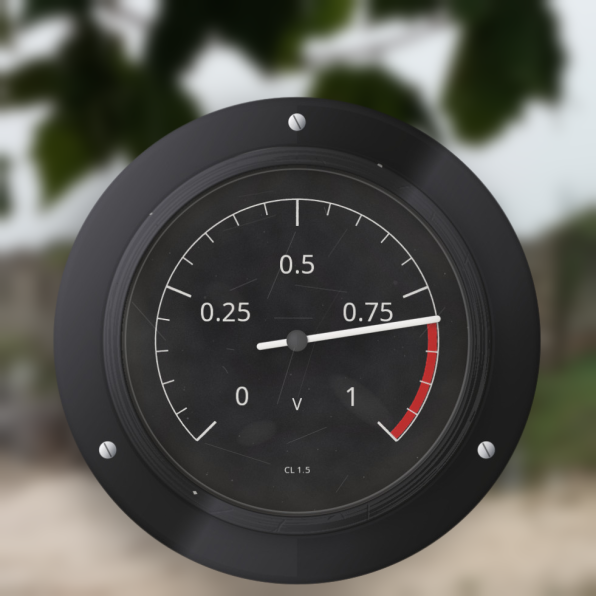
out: 0.8 V
